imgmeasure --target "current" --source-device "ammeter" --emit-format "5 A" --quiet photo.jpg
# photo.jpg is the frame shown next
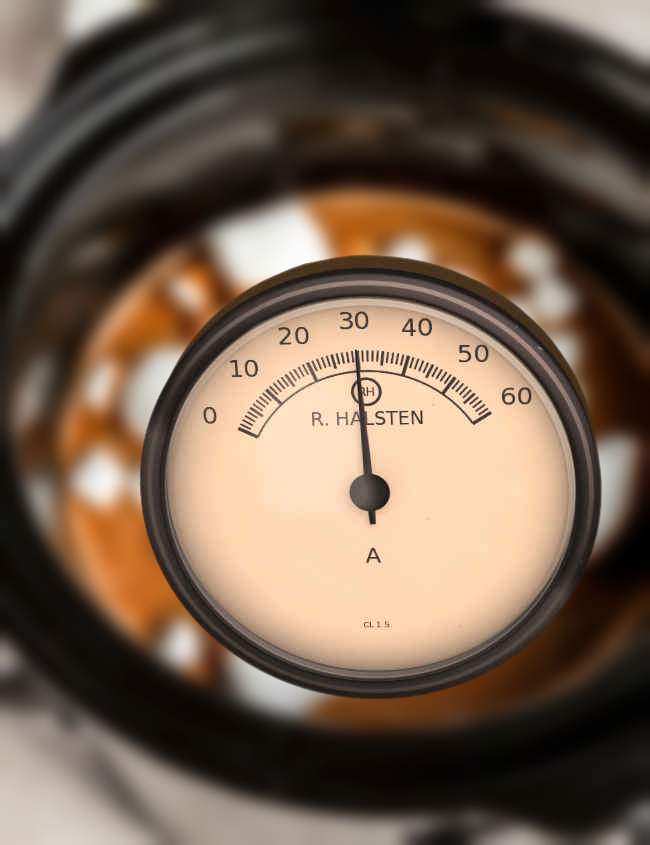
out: 30 A
